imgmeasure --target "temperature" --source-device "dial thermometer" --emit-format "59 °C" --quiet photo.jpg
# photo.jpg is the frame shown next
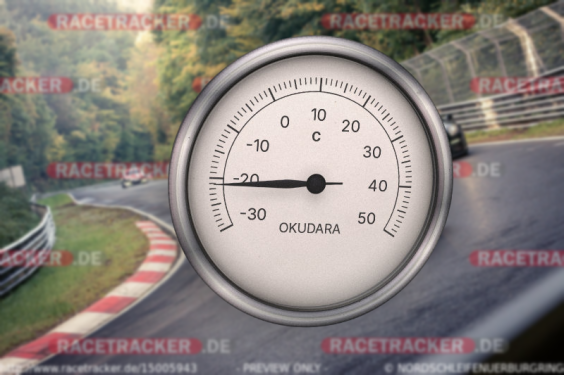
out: -21 °C
